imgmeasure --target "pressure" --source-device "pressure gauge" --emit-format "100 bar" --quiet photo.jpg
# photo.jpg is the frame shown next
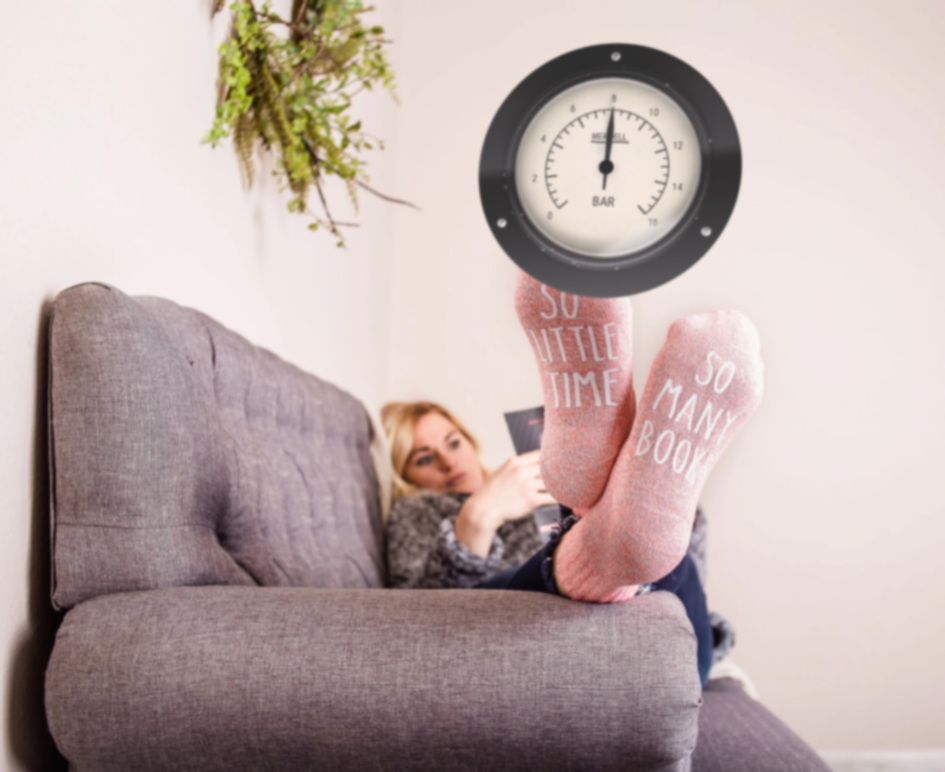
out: 8 bar
